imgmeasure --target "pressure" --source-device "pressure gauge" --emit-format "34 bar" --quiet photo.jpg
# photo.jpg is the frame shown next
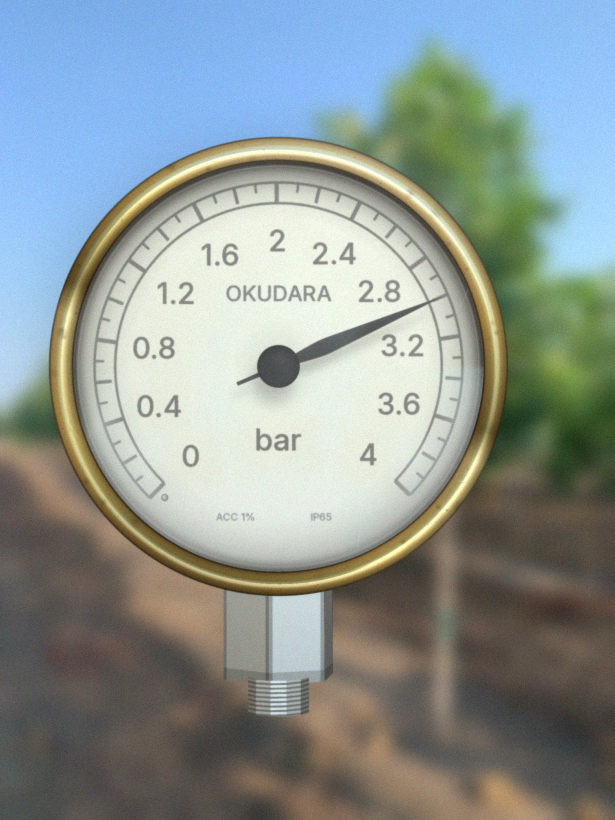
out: 3 bar
